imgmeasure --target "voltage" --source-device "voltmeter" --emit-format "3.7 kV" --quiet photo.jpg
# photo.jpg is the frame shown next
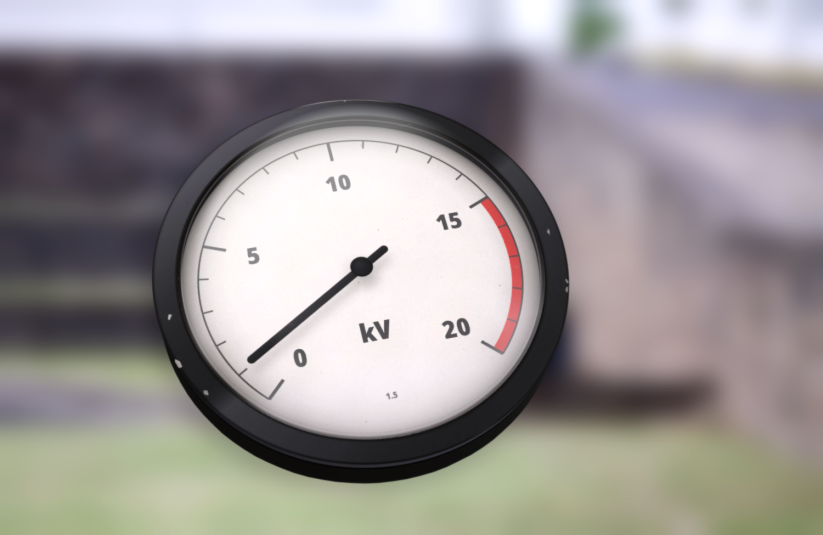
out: 1 kV
